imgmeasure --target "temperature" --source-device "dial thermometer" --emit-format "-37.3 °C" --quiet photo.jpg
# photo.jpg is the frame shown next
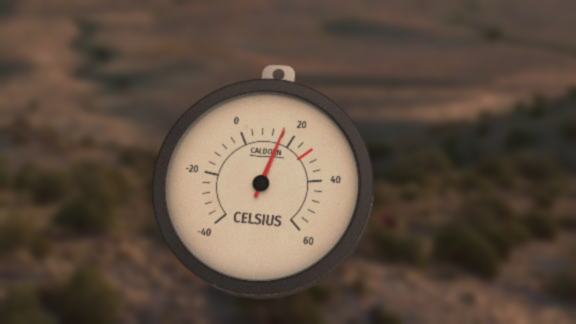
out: 16 °C
